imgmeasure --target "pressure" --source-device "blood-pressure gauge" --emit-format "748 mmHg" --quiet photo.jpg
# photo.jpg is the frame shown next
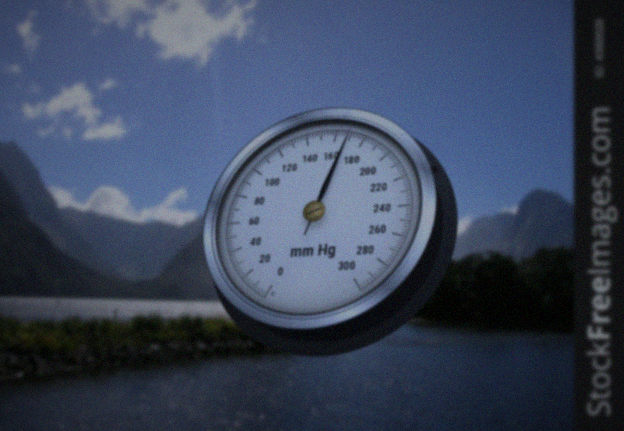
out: 170 mmHg
